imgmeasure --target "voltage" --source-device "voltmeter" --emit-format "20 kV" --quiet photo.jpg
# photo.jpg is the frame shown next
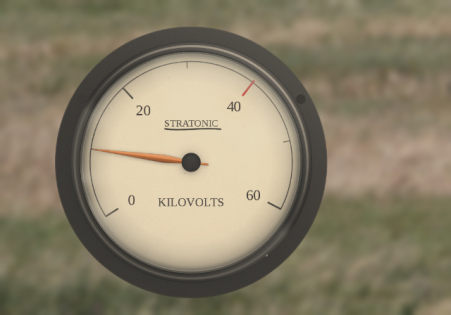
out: 10 kV
